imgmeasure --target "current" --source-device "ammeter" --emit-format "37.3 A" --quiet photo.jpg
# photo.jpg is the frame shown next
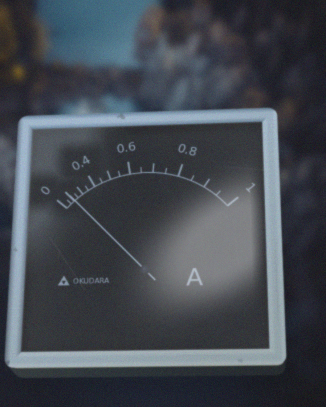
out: 0.2 A
